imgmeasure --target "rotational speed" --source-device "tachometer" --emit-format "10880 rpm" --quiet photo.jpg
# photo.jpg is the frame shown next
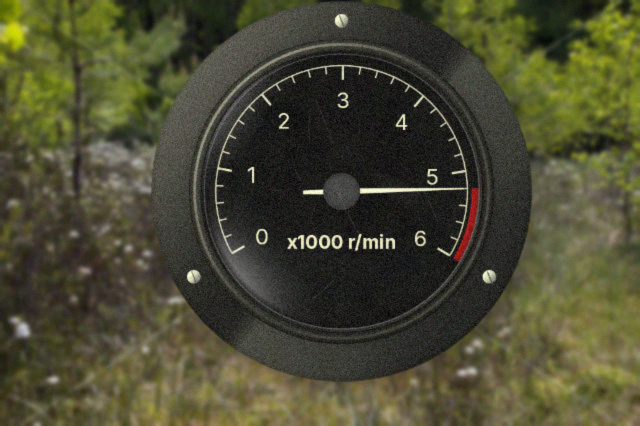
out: 5200 rpm
